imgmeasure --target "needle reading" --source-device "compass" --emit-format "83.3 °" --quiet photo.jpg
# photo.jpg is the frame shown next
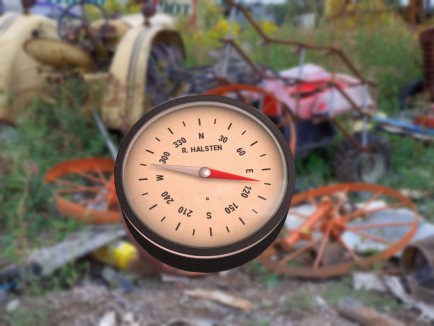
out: 105 °
